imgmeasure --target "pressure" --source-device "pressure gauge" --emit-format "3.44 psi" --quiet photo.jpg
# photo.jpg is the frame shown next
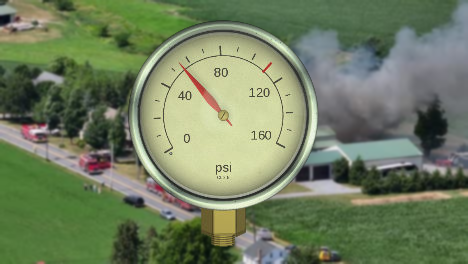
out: 55 psi
